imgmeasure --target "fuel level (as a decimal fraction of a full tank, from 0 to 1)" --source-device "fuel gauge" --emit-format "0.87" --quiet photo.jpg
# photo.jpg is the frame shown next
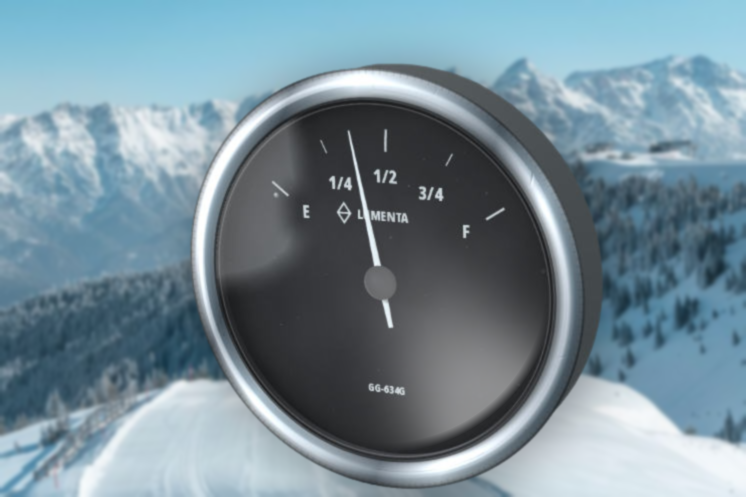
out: 0.375
